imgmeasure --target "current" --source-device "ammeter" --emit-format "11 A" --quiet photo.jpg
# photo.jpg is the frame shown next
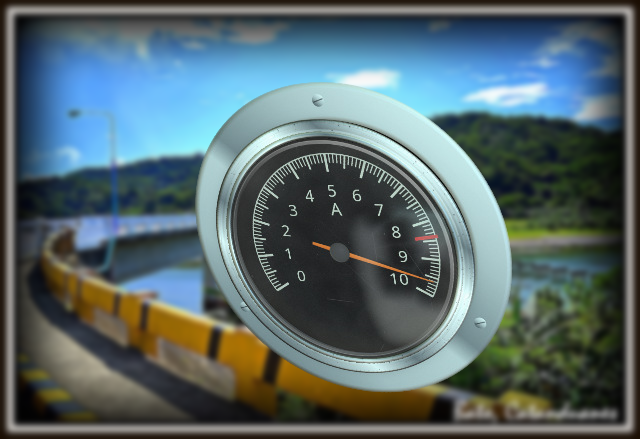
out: 9.5 A
